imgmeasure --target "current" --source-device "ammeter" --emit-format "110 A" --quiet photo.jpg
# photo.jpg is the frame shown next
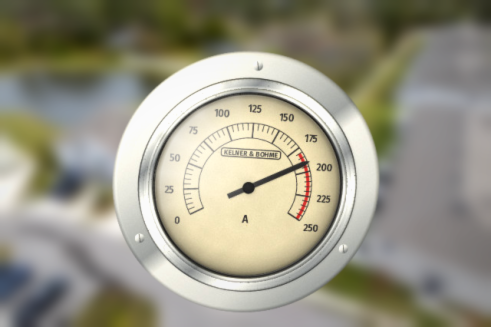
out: 190 A
